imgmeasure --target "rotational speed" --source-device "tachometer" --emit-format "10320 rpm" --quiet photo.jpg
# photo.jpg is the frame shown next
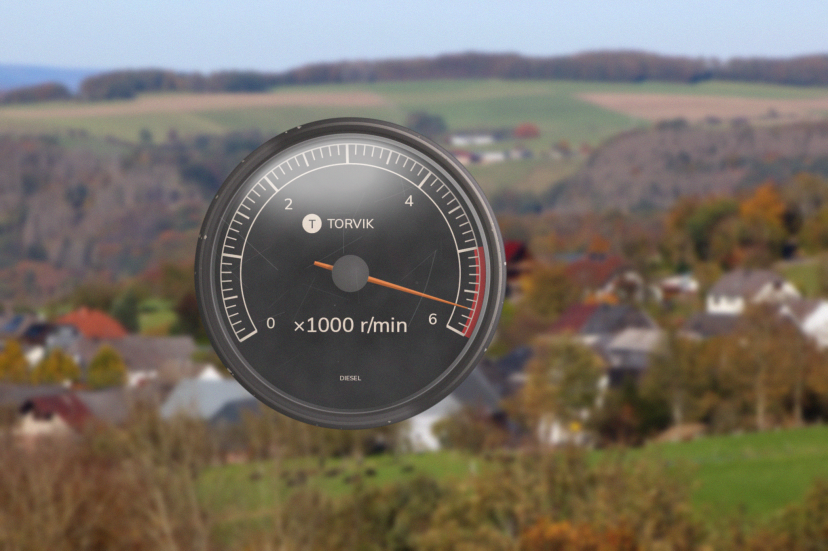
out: 5700 rpm
